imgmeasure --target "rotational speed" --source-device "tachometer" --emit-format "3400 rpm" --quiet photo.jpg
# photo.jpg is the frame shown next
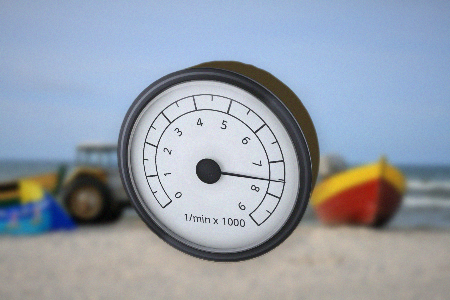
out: 7500 rpm
